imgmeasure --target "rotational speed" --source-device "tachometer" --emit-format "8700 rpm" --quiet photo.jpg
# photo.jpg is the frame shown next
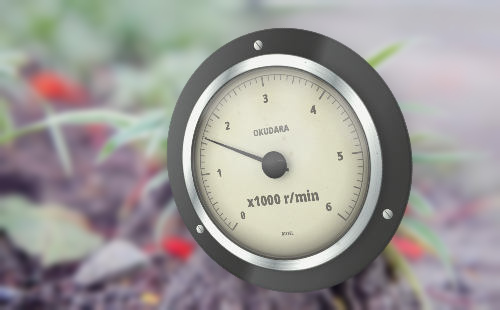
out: 1600 rpm
